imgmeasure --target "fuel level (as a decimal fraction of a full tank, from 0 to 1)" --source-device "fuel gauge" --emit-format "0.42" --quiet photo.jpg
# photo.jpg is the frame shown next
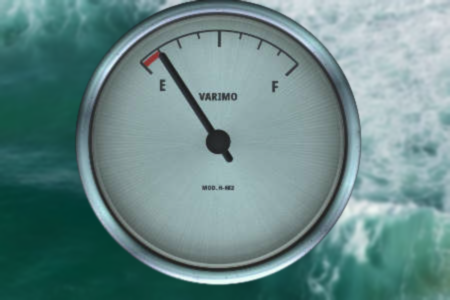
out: 0.125
